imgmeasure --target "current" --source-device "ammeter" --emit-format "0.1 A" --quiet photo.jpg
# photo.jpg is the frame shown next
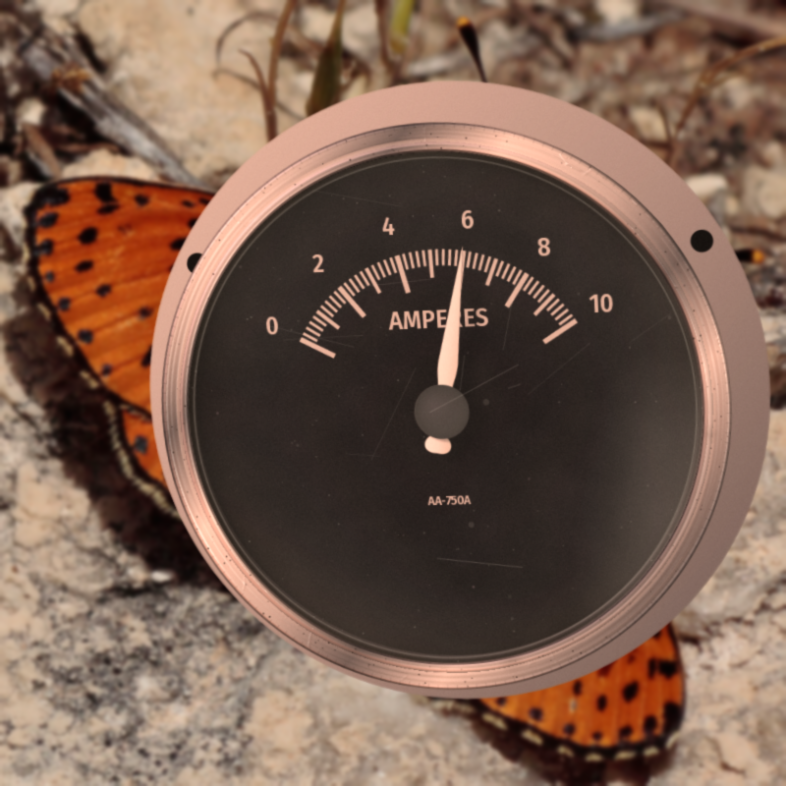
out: 6 A
